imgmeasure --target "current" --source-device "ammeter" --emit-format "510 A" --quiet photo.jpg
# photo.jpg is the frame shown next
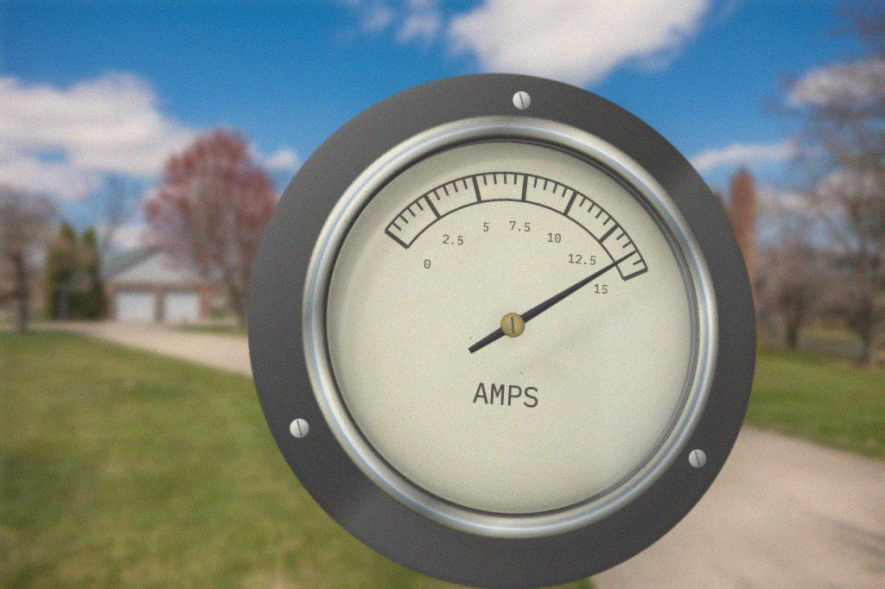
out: 14 A
